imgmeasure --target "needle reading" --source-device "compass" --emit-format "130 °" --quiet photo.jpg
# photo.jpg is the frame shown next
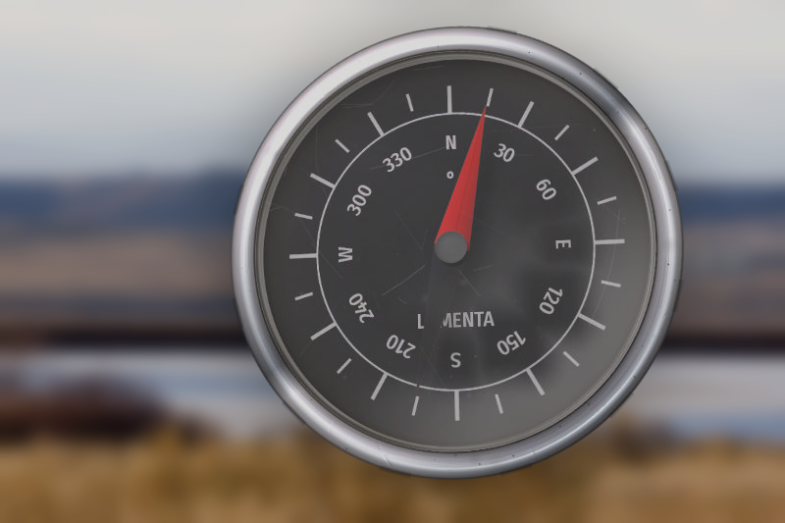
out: 15 °
